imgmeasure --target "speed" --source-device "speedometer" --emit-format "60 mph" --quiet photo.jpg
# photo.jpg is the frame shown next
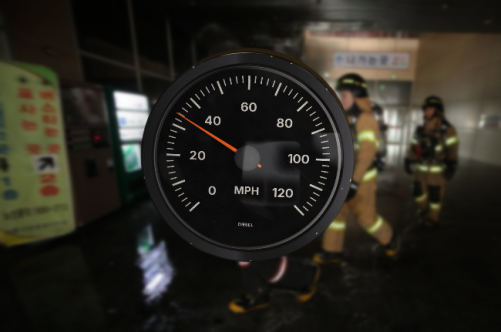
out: 34 mph
